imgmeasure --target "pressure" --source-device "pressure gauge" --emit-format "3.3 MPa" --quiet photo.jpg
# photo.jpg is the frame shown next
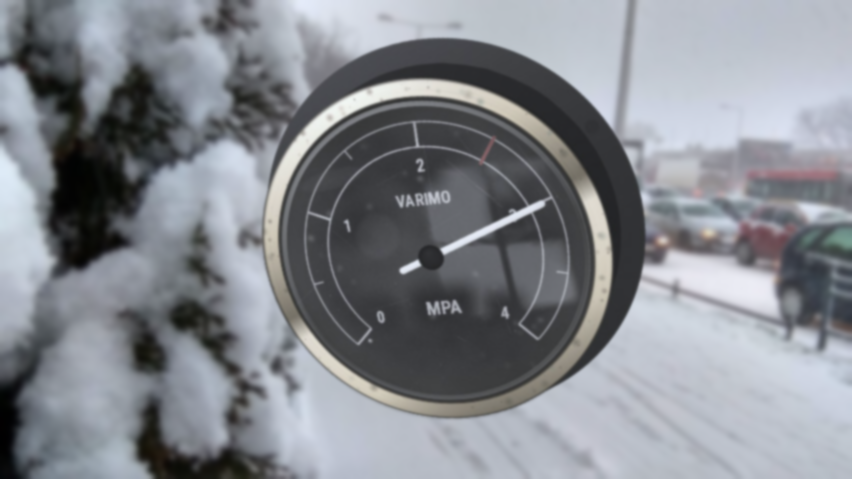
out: 3 MPa
